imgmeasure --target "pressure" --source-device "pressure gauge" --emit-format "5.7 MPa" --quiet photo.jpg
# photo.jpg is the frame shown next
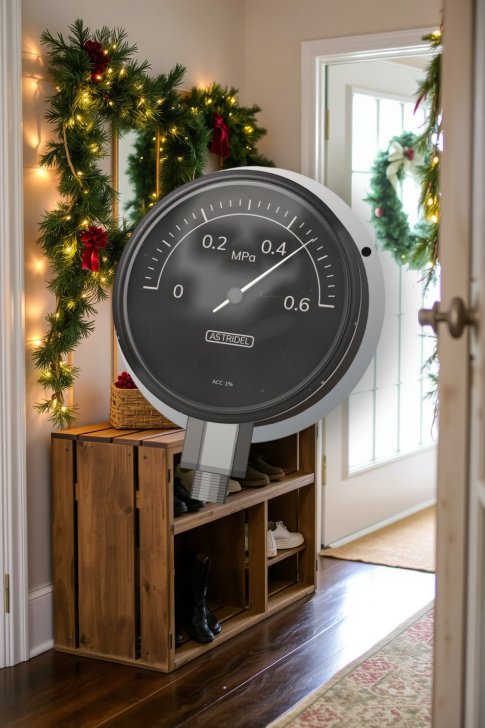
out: 0.46 MPa
